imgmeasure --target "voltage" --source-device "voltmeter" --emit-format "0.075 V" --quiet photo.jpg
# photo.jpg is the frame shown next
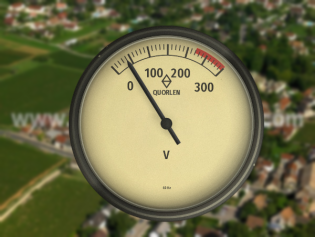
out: 40 V
